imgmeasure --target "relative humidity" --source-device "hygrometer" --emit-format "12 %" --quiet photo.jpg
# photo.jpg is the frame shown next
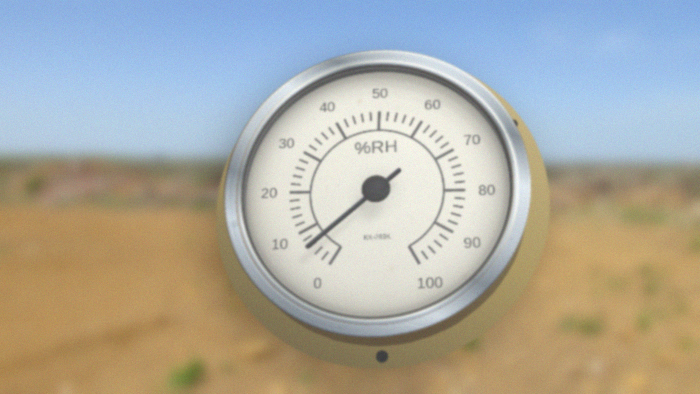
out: 6 %
